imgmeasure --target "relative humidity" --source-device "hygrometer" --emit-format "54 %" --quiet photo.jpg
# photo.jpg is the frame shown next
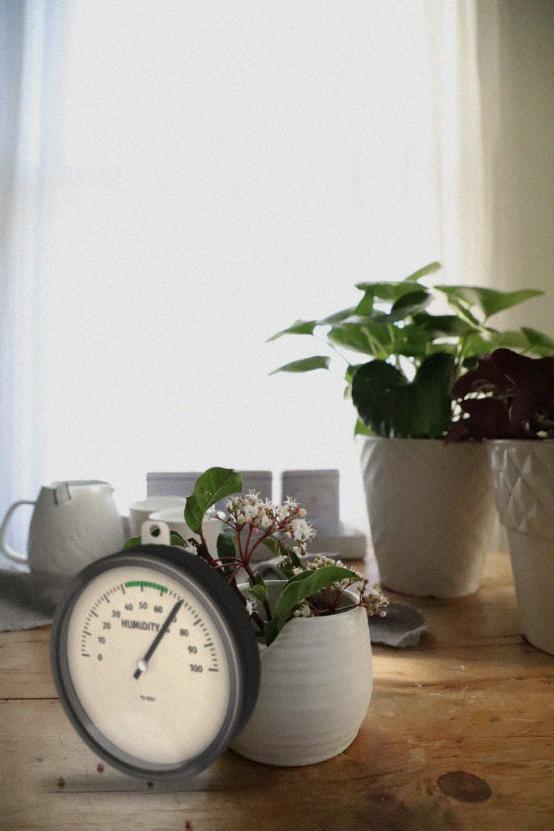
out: 70 %
